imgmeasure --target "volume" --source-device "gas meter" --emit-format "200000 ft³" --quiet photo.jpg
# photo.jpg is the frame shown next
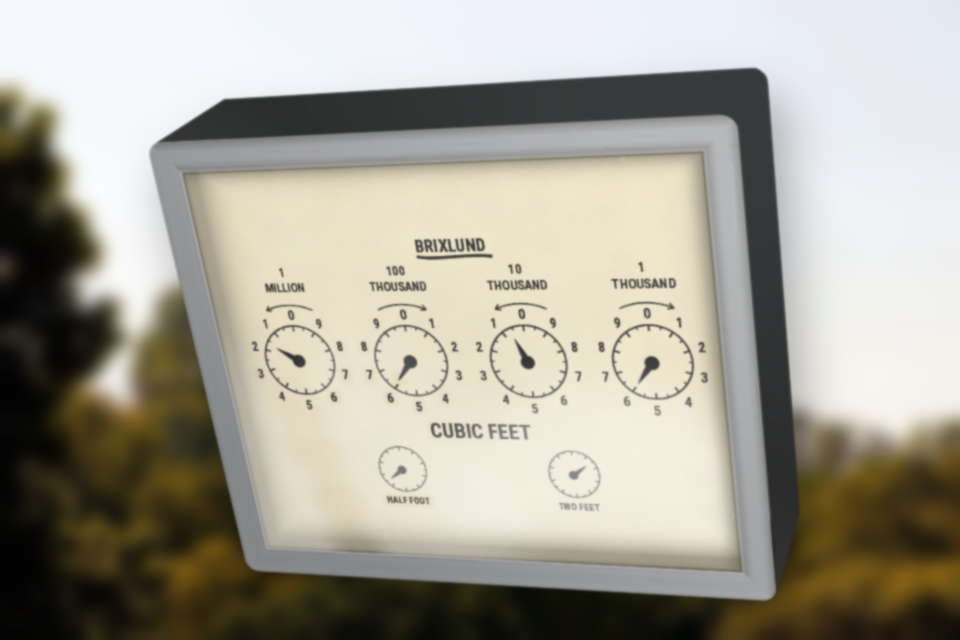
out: 160600 ft³
